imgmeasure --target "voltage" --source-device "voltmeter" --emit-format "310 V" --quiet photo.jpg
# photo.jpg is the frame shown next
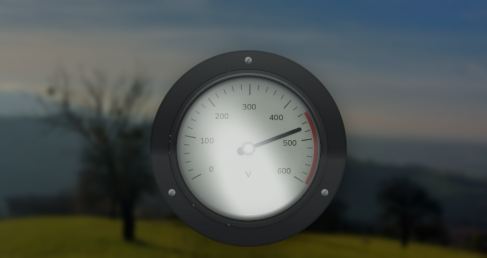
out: 470 V
